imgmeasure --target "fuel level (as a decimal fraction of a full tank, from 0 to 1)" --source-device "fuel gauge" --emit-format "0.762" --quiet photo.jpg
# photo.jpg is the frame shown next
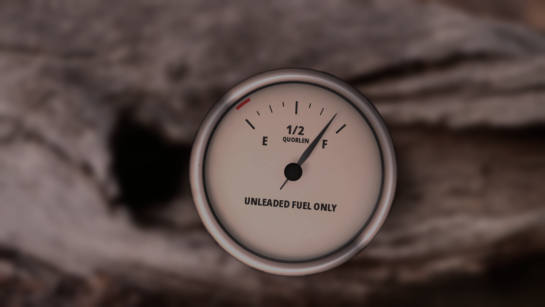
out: 0.875
